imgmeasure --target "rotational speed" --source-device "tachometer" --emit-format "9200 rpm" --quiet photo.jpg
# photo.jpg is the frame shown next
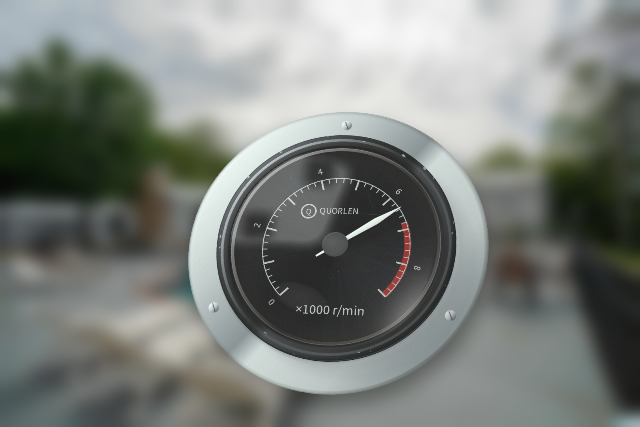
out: 6400 rpm
